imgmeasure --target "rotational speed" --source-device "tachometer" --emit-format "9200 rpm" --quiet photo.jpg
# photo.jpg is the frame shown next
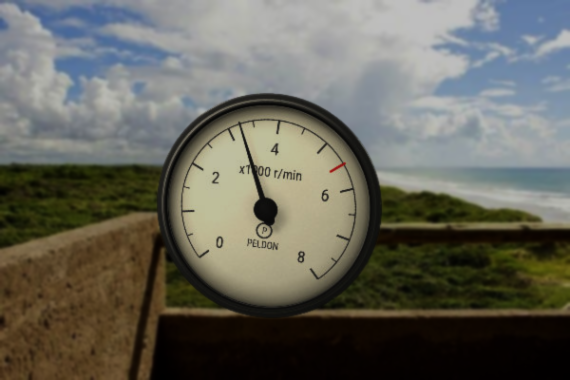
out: 3250 rpm
